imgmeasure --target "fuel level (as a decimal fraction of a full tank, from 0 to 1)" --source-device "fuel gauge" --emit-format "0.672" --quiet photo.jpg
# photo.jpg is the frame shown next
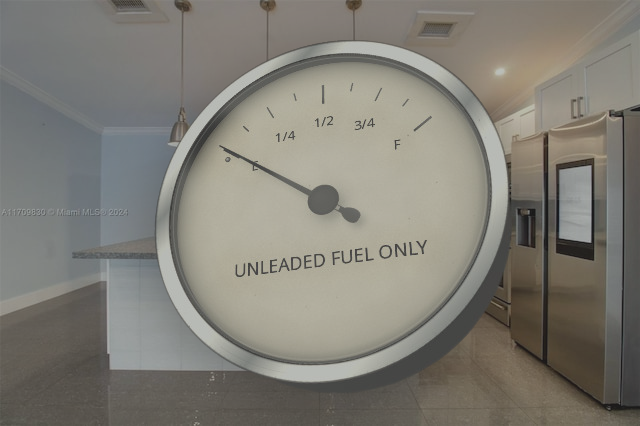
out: 0
